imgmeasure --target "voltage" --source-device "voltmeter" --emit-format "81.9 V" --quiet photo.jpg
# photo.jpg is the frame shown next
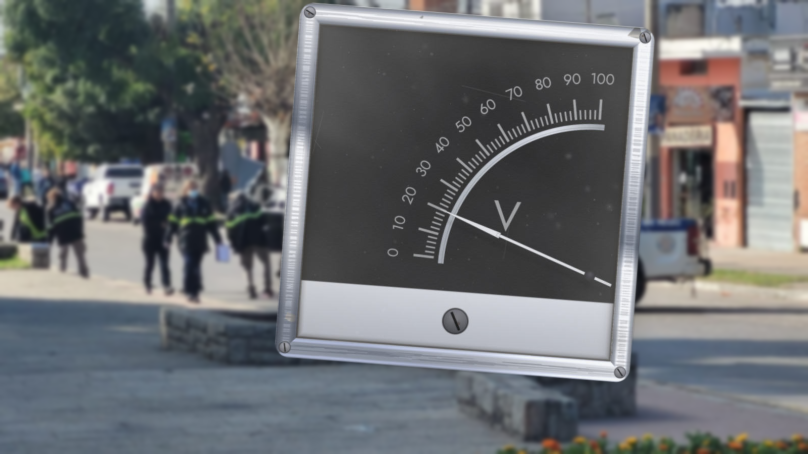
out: 20 V
